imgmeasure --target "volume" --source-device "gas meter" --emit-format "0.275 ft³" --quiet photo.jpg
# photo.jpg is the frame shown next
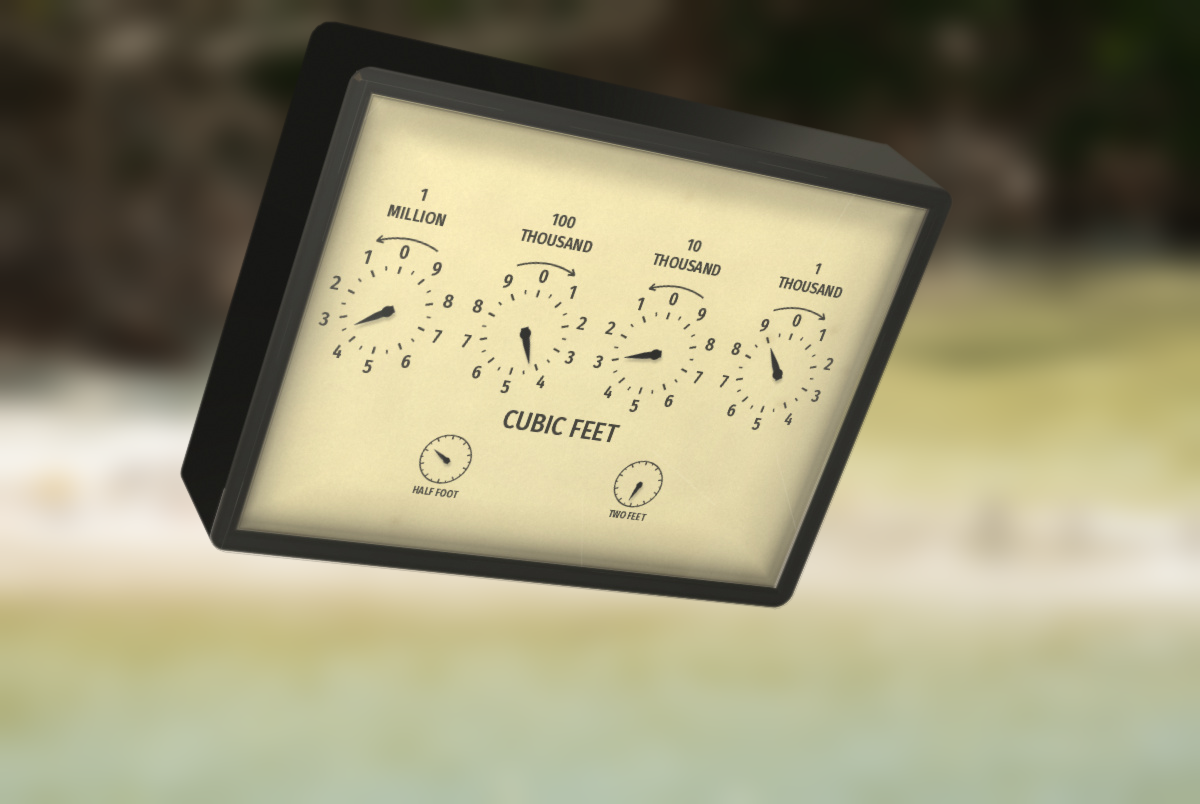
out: 342900 ft³
